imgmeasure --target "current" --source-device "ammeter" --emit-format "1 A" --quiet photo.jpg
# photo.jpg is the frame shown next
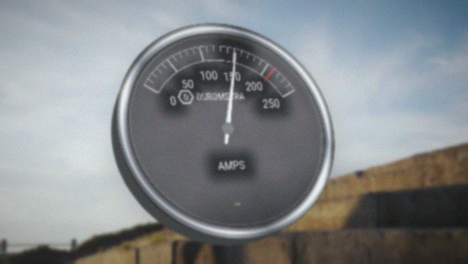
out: 150 A
